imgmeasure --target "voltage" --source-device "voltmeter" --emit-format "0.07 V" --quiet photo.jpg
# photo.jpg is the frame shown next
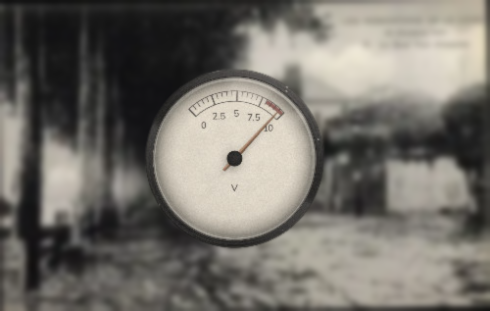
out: 9.5 V
